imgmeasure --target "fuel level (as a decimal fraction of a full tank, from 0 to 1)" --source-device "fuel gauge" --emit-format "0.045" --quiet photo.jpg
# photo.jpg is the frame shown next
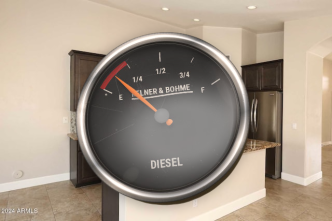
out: 0.125
